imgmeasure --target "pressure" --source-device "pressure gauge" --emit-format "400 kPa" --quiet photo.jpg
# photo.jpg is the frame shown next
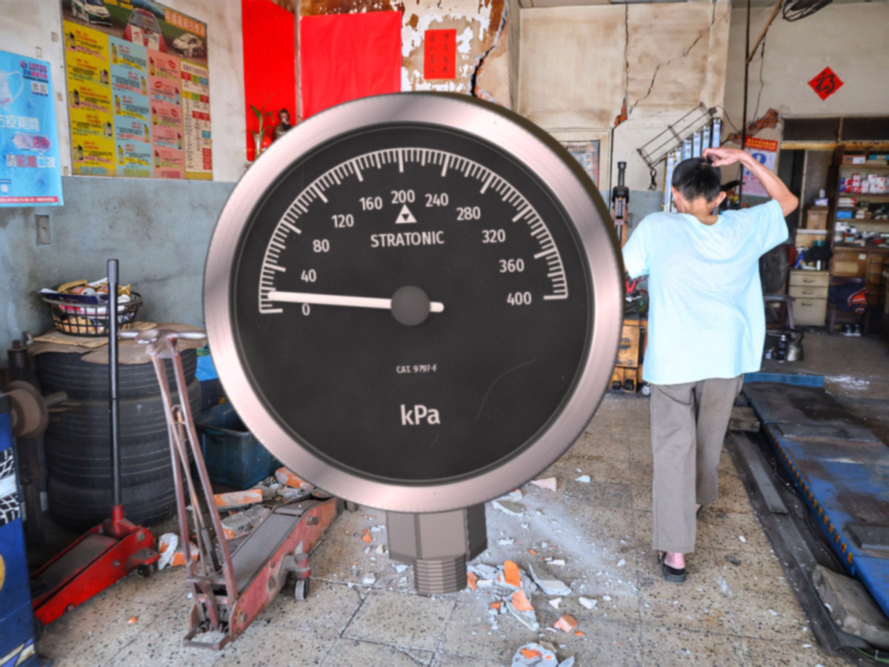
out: 15 kPa
